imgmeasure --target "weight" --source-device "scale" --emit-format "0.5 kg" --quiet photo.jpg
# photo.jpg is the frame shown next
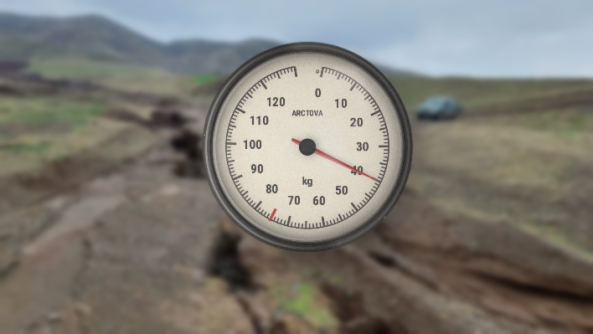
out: 40 kg
